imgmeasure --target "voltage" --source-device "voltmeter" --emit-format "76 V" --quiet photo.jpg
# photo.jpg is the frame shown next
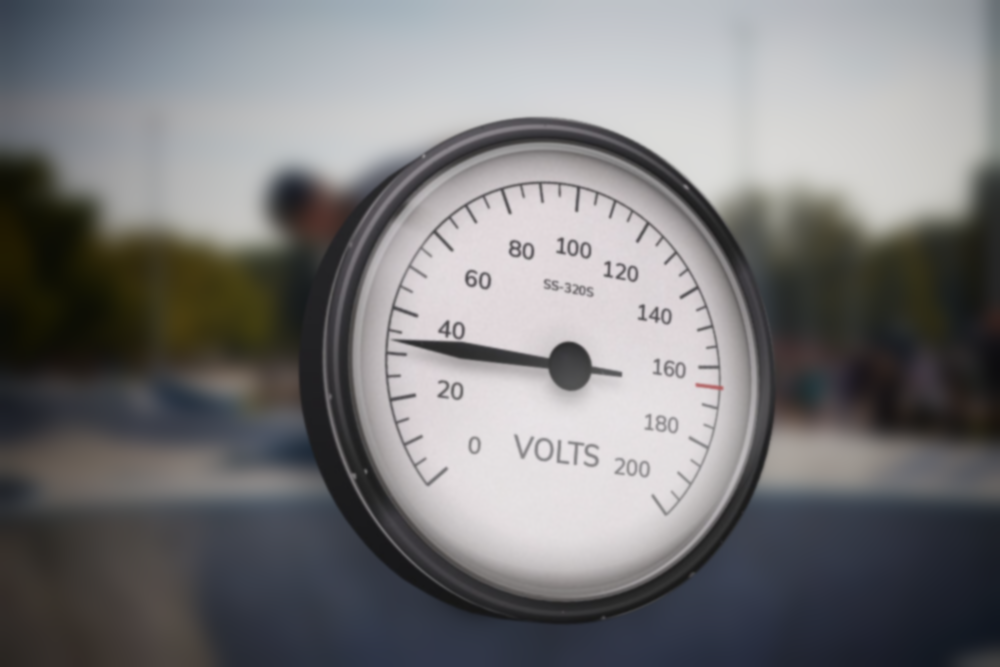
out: 32.5 V
